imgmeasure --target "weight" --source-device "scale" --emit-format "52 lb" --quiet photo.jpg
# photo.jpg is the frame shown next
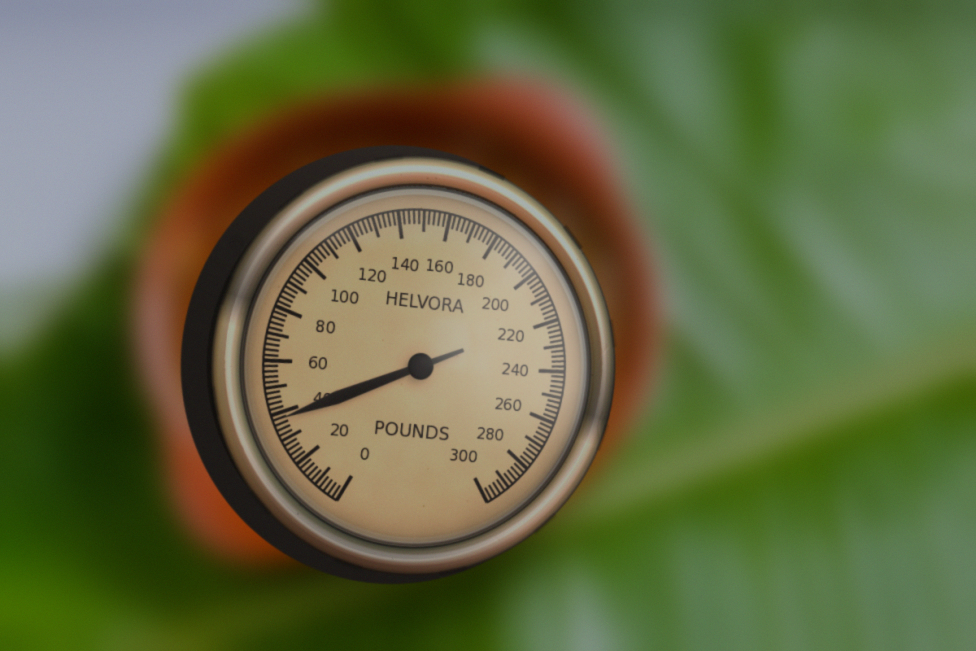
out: 38 lb
